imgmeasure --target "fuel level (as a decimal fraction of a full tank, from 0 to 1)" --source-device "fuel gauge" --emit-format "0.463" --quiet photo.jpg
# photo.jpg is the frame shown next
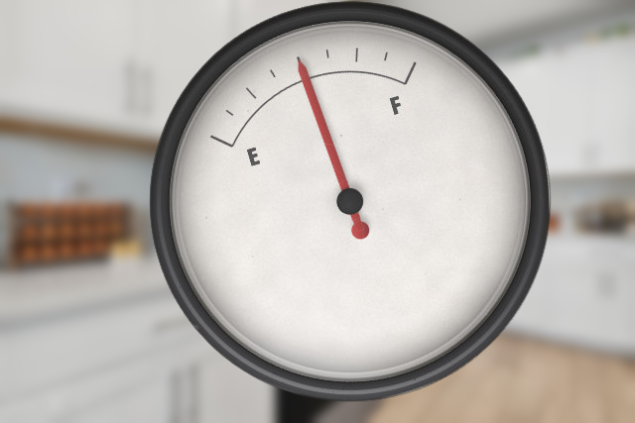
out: 0.5
